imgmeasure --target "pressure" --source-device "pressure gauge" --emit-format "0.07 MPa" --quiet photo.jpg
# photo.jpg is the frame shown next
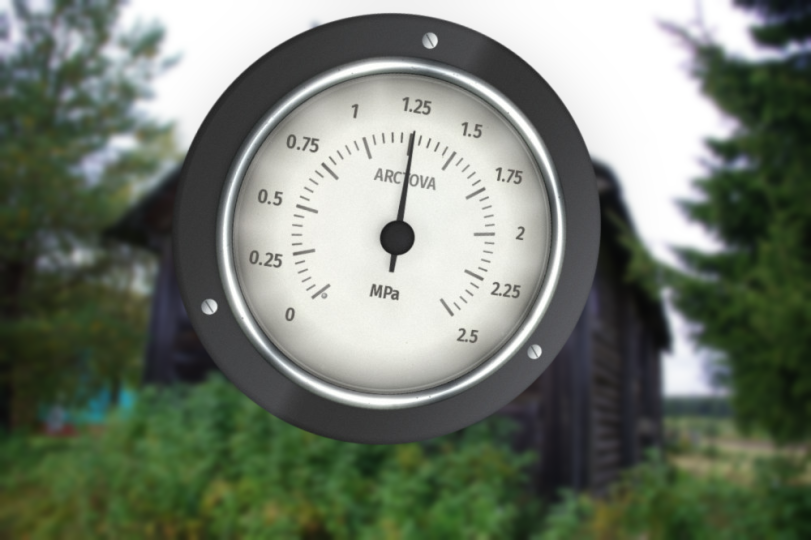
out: 1.25 MPa
